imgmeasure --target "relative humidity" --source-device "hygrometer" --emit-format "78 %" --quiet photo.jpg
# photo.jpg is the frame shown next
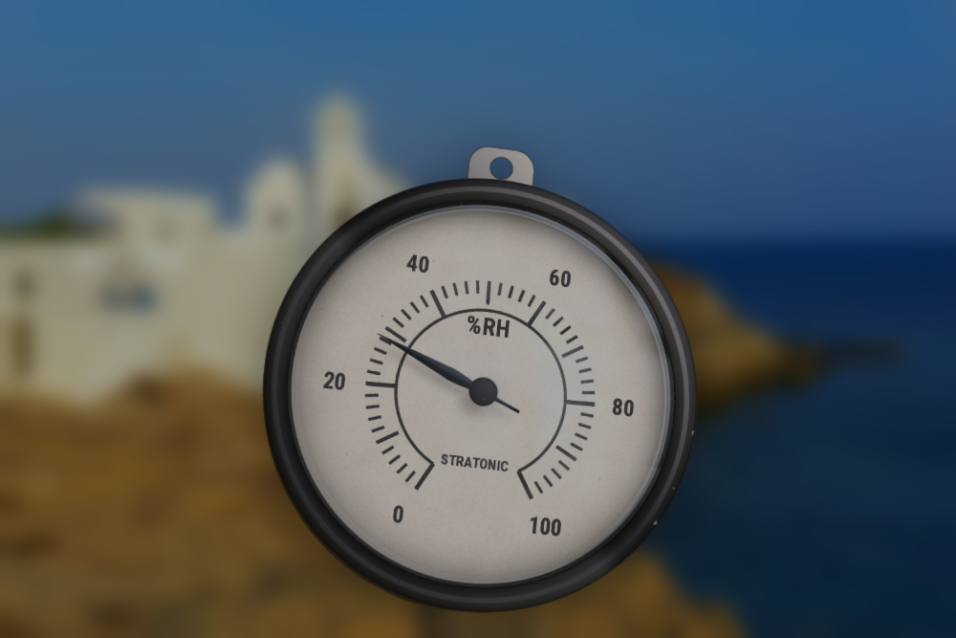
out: 28 %
